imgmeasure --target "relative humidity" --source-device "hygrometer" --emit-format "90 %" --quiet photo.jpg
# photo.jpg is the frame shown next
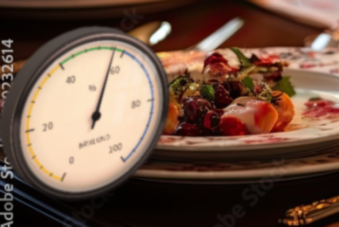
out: 56 %
